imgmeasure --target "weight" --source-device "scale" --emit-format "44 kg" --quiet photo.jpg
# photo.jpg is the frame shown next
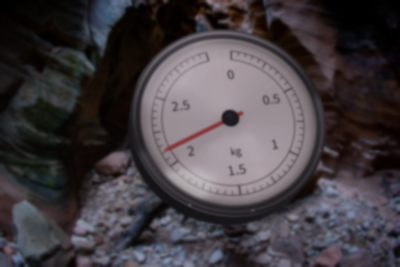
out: 2.1 kg
